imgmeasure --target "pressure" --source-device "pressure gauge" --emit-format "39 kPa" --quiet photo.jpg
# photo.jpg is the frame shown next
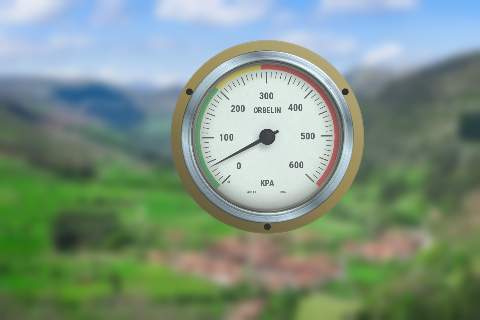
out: 40 kPa
